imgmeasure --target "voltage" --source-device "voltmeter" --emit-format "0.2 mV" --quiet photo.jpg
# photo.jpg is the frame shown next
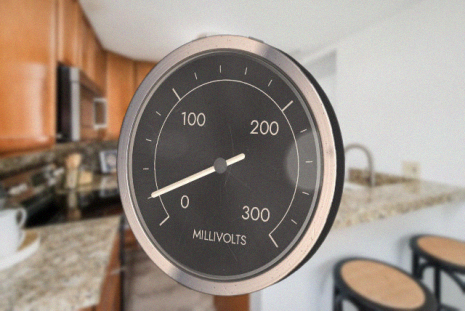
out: 20 mV
